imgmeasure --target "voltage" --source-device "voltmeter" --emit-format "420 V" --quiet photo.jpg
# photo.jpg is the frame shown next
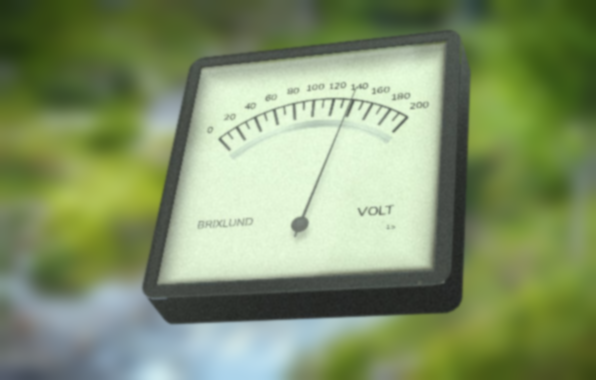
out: 140 V
